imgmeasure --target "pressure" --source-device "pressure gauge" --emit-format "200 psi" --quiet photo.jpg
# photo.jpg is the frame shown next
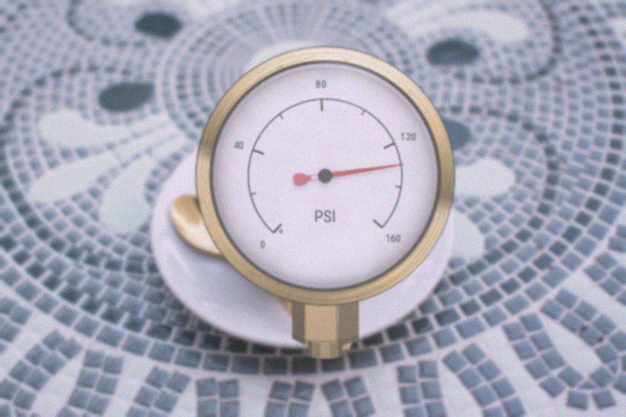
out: 130 psi
